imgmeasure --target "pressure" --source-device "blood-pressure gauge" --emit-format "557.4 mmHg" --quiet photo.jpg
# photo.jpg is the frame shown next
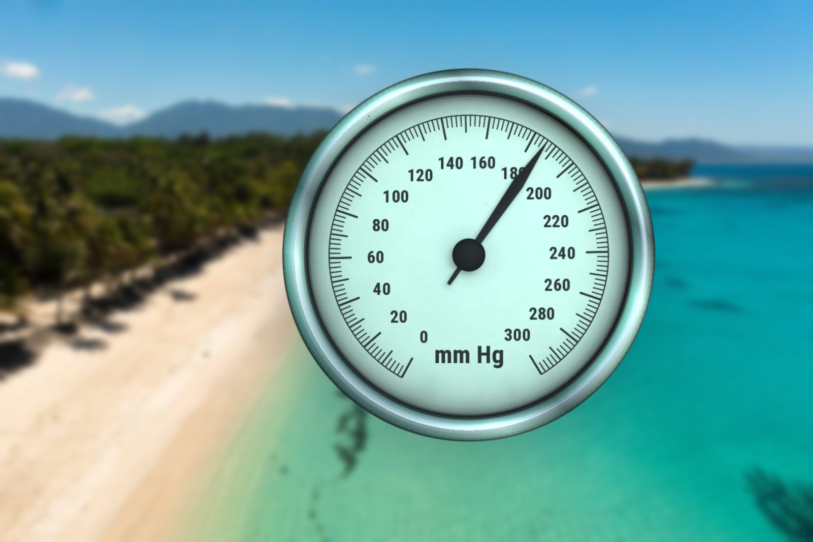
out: 186 mmHg
